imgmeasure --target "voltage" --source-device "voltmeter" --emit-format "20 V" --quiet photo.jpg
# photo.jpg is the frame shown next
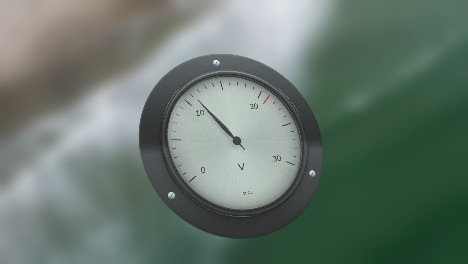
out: 11 V
